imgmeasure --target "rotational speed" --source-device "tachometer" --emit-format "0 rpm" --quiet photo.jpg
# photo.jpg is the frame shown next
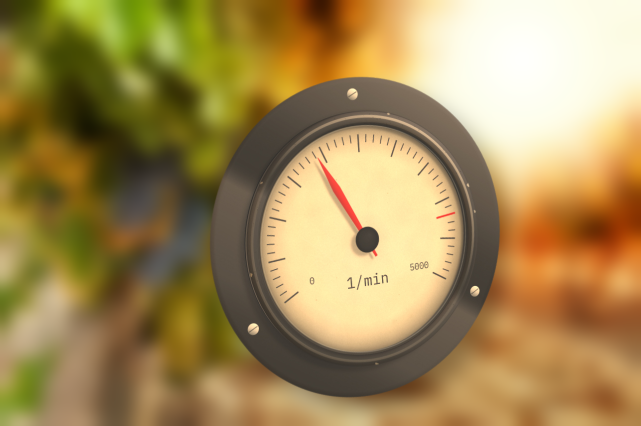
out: 1900 rpm
